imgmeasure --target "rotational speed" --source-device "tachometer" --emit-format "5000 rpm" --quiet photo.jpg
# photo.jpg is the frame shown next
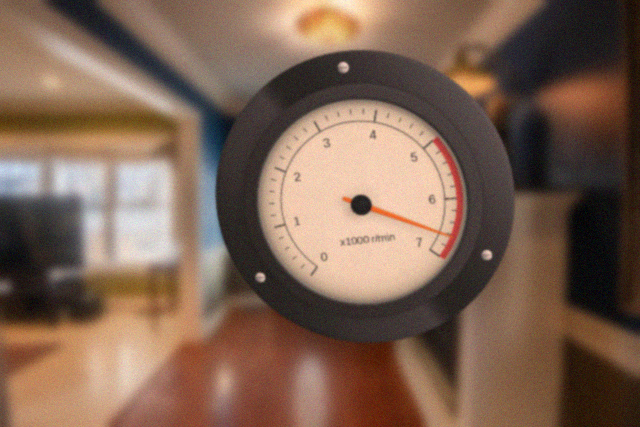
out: 6600 rpm
